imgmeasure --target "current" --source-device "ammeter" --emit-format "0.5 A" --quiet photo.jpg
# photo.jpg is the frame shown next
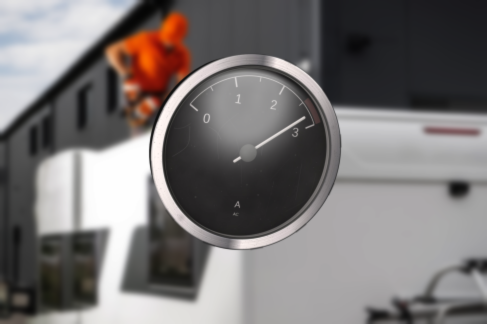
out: 2.75 A
